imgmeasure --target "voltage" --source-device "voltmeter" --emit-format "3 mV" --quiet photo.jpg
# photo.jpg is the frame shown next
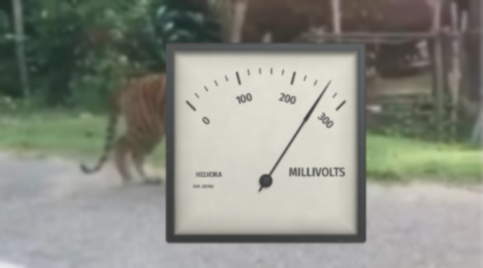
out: 260 mV
